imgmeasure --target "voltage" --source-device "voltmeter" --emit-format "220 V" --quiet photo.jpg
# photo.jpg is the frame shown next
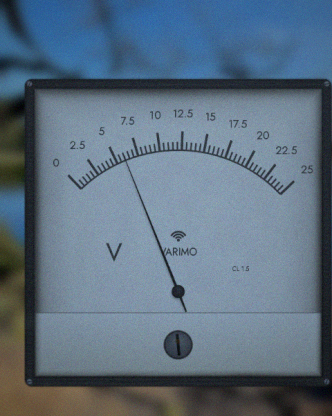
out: 6 V
